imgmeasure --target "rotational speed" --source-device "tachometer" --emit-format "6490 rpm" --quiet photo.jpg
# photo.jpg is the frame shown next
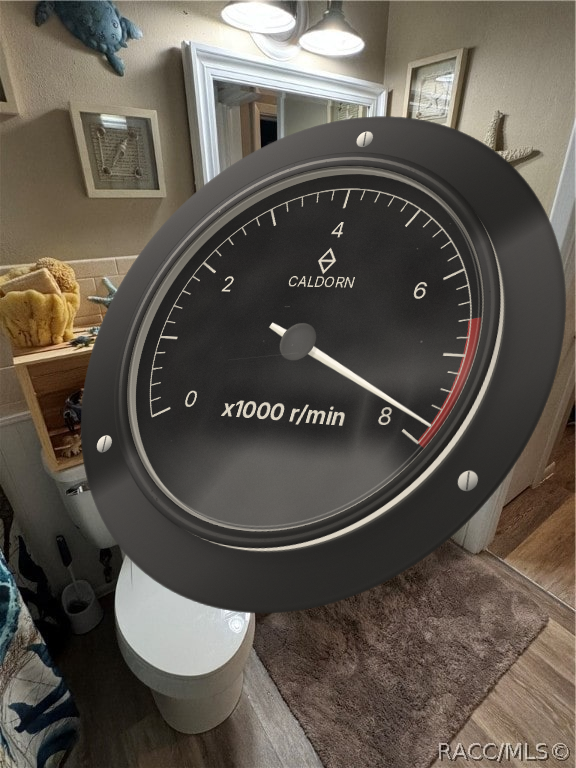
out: 7800 rpm
